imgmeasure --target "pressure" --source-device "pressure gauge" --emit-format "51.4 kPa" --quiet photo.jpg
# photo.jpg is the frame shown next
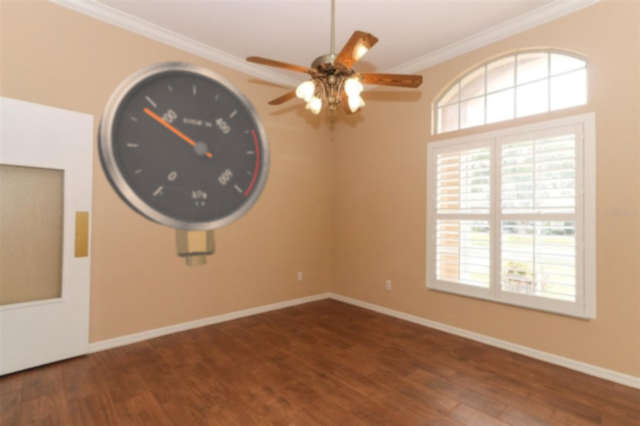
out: 175 kPa
